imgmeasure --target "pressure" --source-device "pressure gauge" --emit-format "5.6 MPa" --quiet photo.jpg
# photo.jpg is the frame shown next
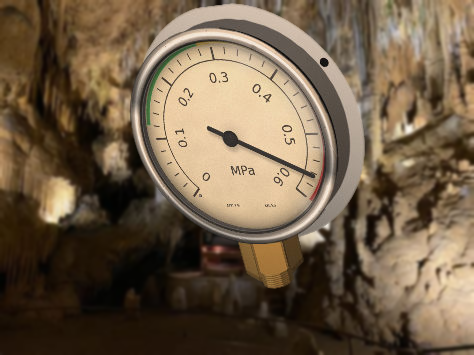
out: 0.56 MPa
